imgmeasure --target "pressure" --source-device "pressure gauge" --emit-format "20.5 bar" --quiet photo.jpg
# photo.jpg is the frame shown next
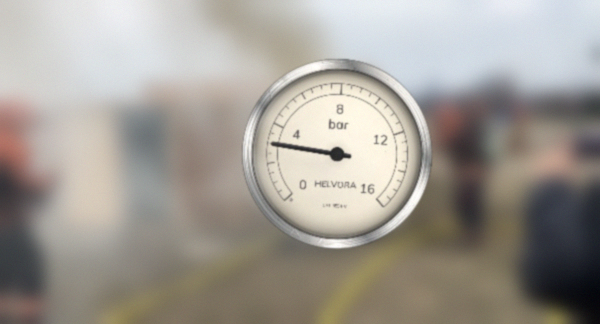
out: 3 bar
